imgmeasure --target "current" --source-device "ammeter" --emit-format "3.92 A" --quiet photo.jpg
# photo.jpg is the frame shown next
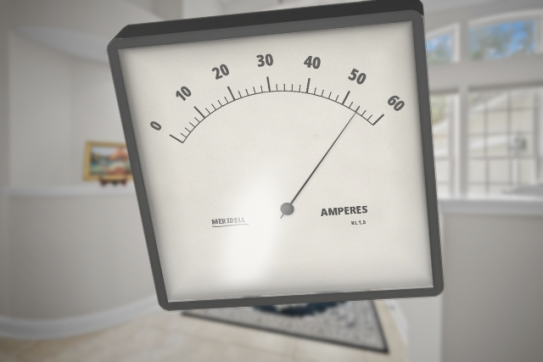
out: 54 A
